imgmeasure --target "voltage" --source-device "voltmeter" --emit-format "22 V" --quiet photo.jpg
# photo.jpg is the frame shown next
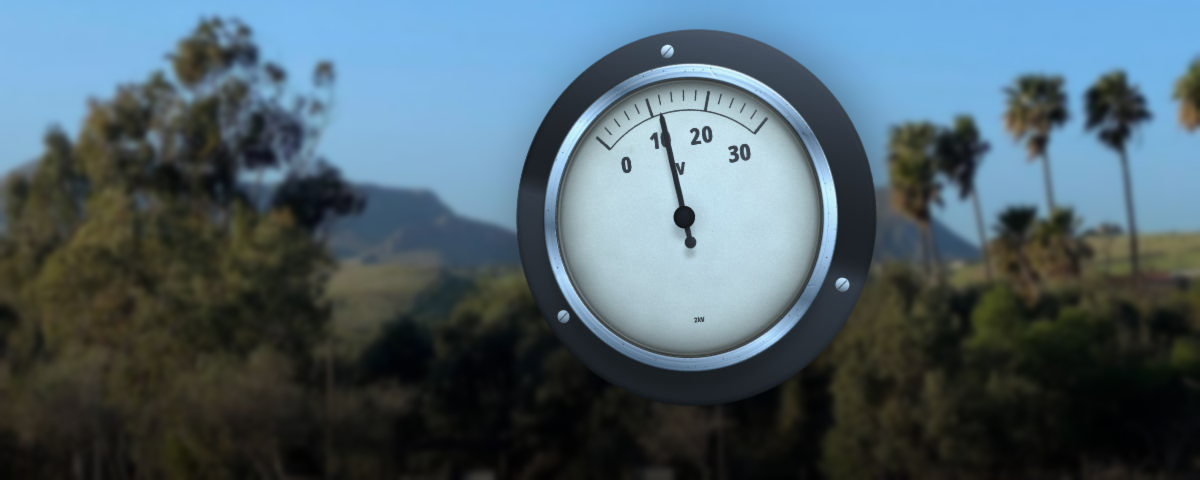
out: 12 V
